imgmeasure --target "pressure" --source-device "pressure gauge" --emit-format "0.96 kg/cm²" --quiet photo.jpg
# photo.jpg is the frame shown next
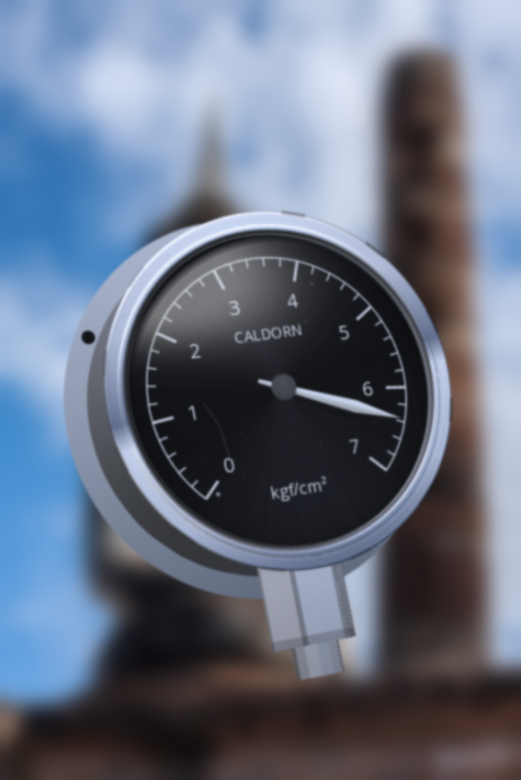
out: 6.4 kg/cm²
